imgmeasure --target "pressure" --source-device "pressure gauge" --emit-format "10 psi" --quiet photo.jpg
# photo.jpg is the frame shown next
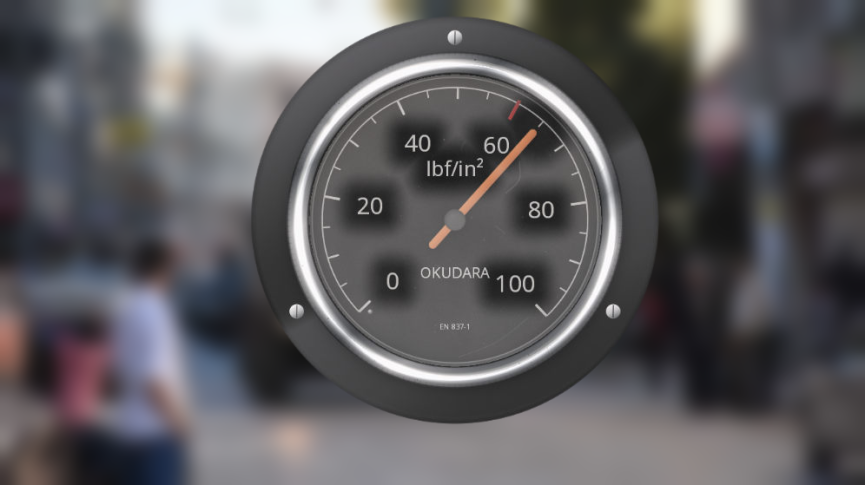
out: 65 psi
